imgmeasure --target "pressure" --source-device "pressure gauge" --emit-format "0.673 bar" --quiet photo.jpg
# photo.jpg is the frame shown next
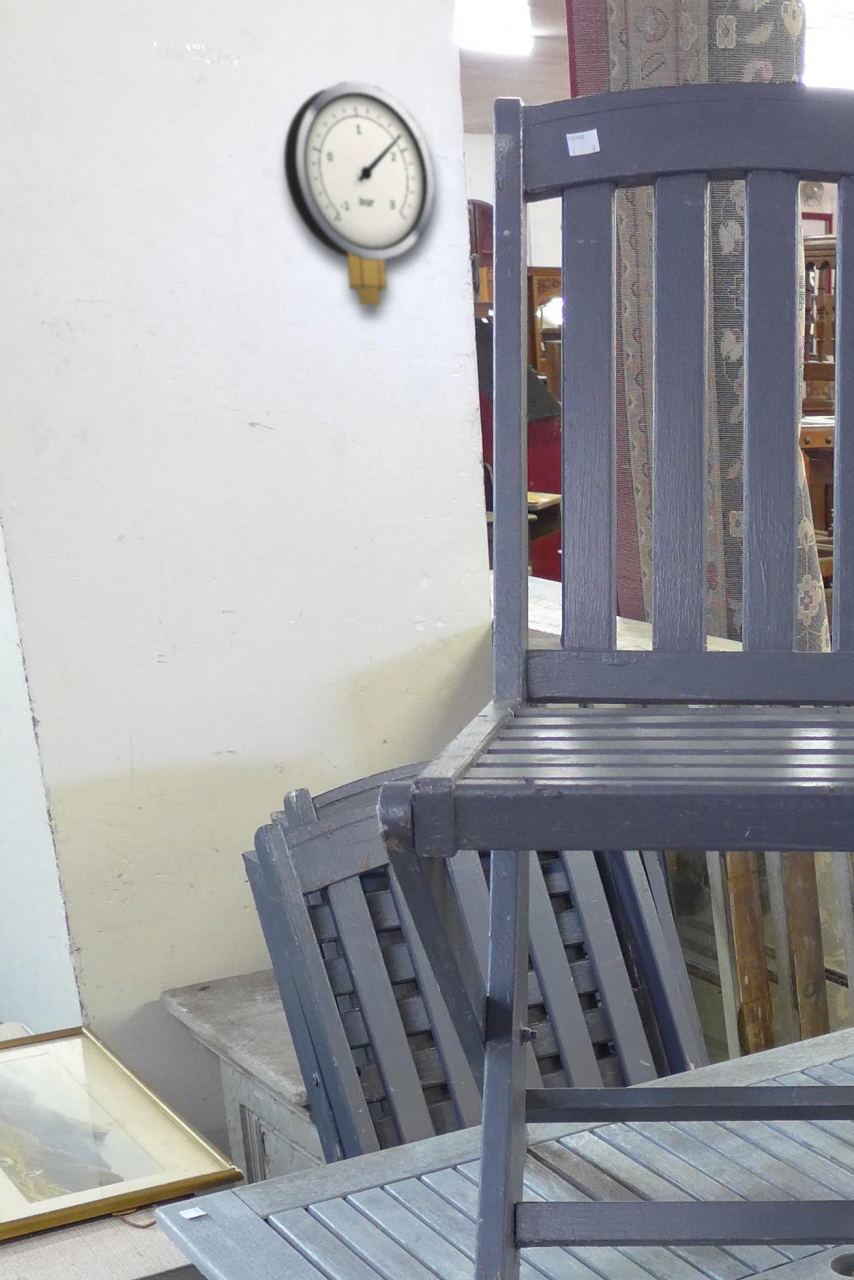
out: 1.8 bar
